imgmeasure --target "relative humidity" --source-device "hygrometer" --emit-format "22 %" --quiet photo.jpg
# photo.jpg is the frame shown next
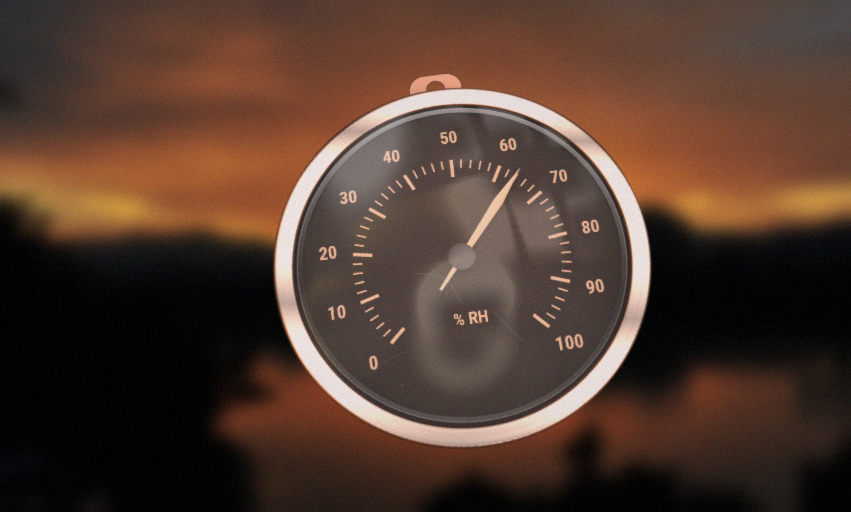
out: 64 %
